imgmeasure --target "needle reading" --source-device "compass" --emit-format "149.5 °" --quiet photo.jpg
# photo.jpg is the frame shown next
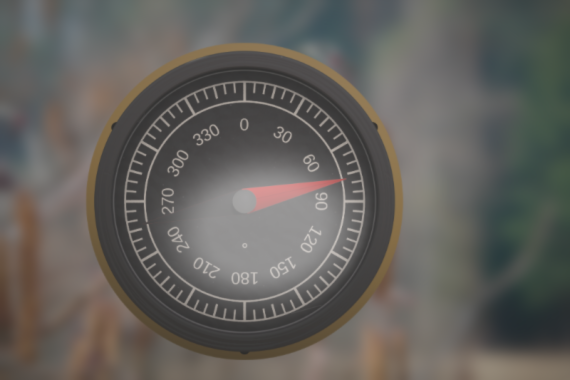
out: 77.5 °
